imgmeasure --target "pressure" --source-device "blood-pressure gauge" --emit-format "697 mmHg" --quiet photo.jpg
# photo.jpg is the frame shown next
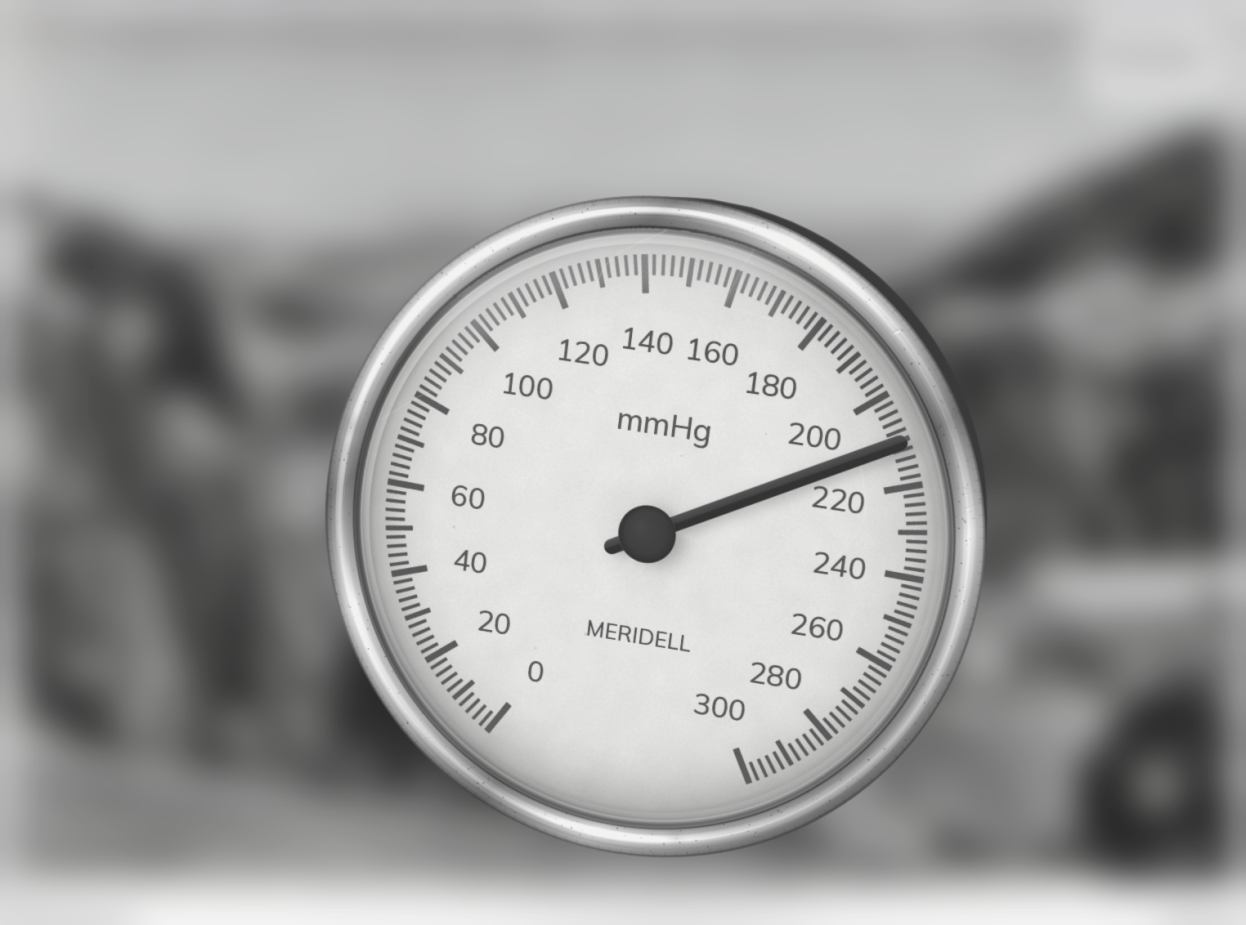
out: 210 mmHg
